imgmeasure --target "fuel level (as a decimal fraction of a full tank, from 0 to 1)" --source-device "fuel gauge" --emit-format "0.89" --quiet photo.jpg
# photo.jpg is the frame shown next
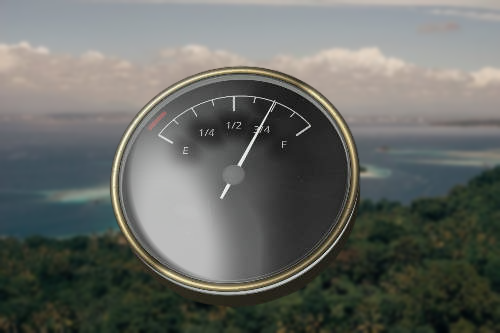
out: 0.75
